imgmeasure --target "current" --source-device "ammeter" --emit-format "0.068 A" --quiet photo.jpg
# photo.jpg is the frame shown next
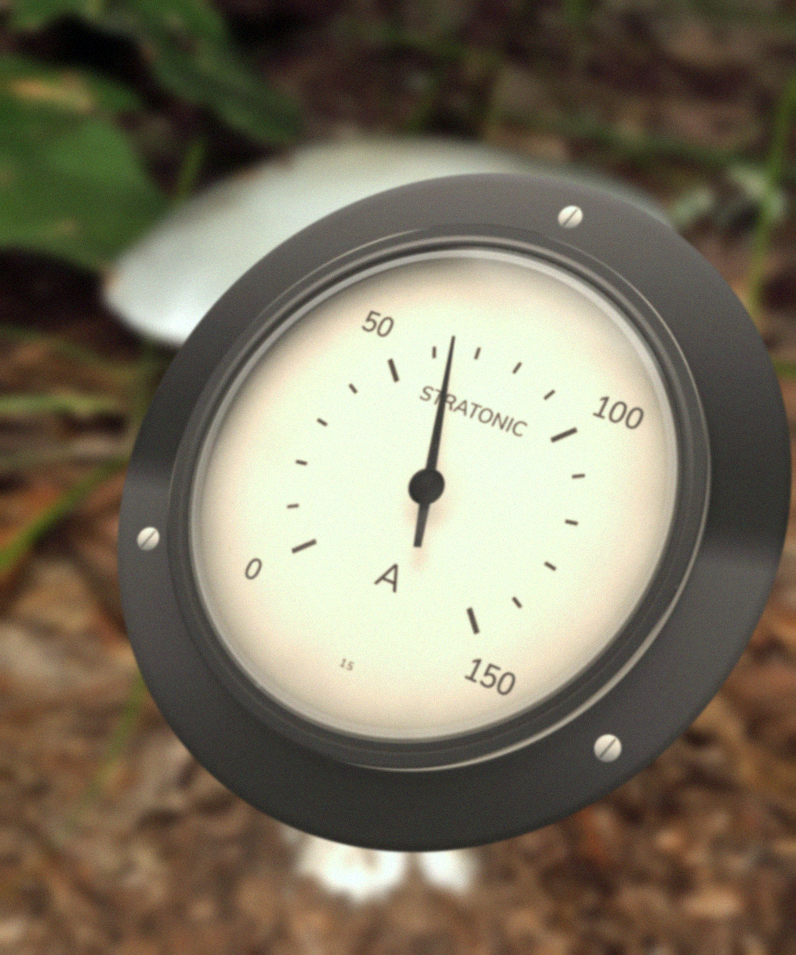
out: 65 A
